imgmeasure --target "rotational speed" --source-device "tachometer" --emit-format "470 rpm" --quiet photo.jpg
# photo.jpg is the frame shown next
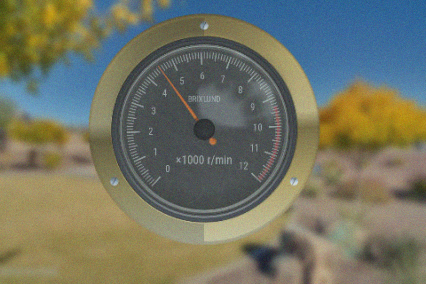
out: 4500 rpm
